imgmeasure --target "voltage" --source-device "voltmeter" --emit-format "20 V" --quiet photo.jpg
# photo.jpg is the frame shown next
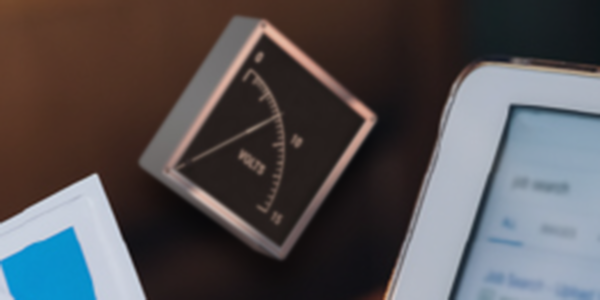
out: 7.5 V
